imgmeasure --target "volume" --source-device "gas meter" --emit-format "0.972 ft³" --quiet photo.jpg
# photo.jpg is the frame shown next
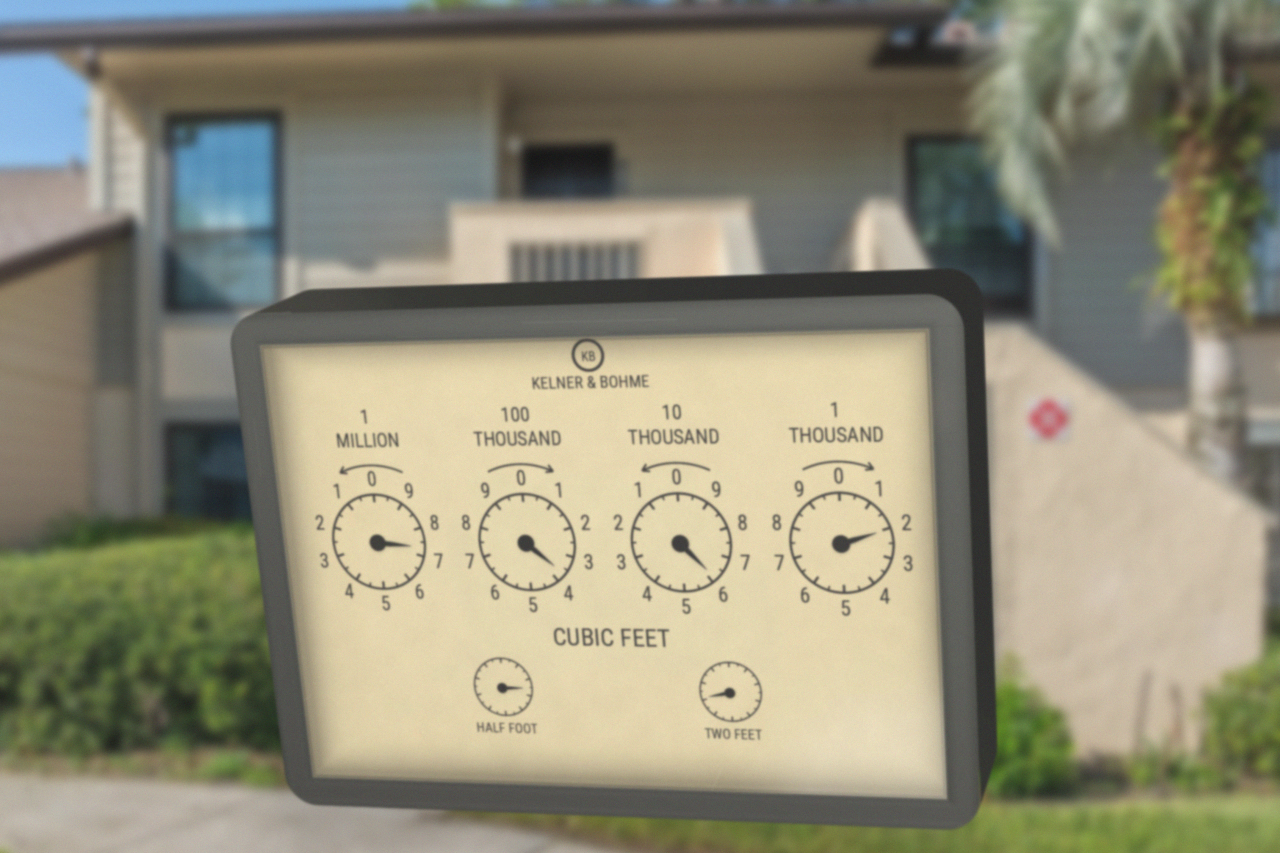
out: 736200 ft³
